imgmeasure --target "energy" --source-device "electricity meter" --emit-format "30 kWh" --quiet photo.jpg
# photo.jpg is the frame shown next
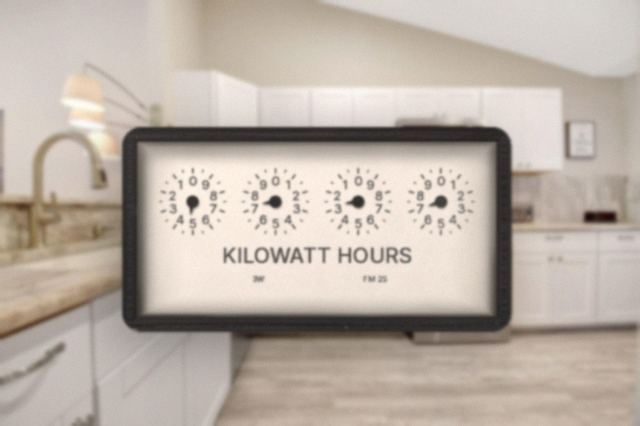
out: 4727 kWh
